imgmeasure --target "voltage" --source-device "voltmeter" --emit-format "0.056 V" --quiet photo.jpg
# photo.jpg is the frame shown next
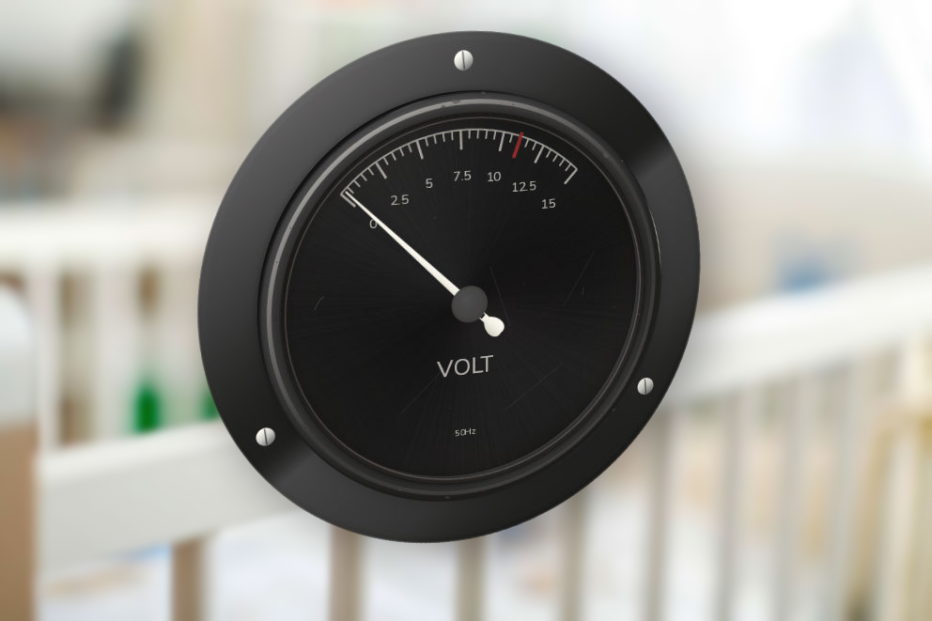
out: 0.25 V
